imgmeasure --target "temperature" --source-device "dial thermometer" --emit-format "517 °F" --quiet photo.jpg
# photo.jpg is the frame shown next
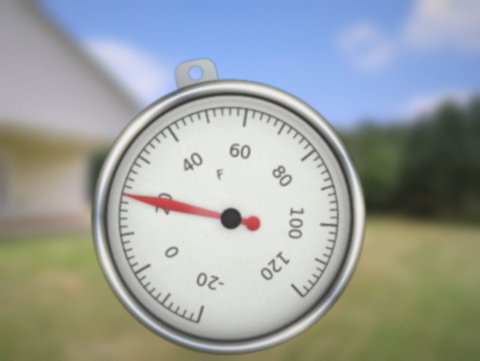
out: 20 °F
